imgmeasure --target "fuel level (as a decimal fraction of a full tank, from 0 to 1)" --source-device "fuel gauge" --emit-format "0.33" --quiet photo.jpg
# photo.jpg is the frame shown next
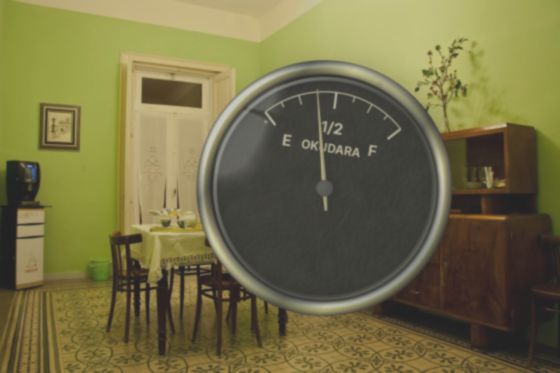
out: 0.375
